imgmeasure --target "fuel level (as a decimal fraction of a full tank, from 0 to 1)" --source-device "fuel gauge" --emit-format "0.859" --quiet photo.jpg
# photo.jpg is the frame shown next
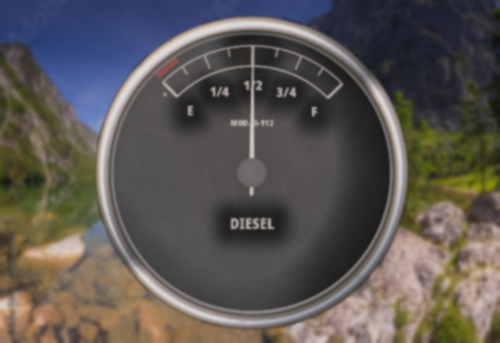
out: 0.5
